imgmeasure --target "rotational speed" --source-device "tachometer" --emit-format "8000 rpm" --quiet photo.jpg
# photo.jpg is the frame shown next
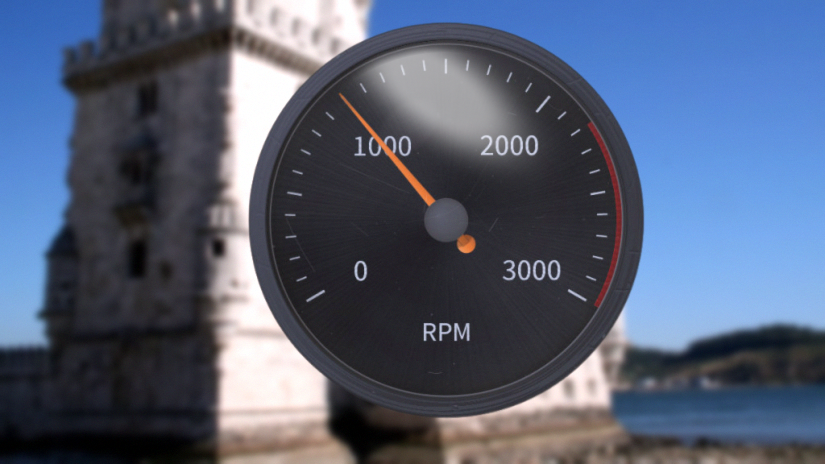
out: 1000 rpm
